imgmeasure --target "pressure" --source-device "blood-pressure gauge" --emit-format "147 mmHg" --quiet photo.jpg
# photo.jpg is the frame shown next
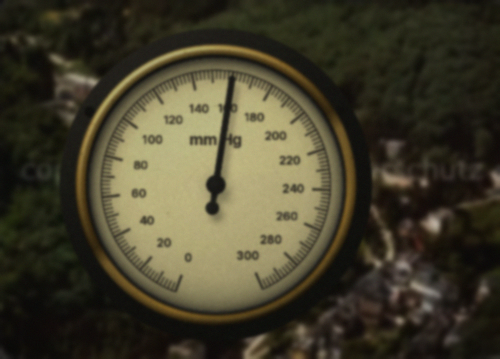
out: 160 mmHg
